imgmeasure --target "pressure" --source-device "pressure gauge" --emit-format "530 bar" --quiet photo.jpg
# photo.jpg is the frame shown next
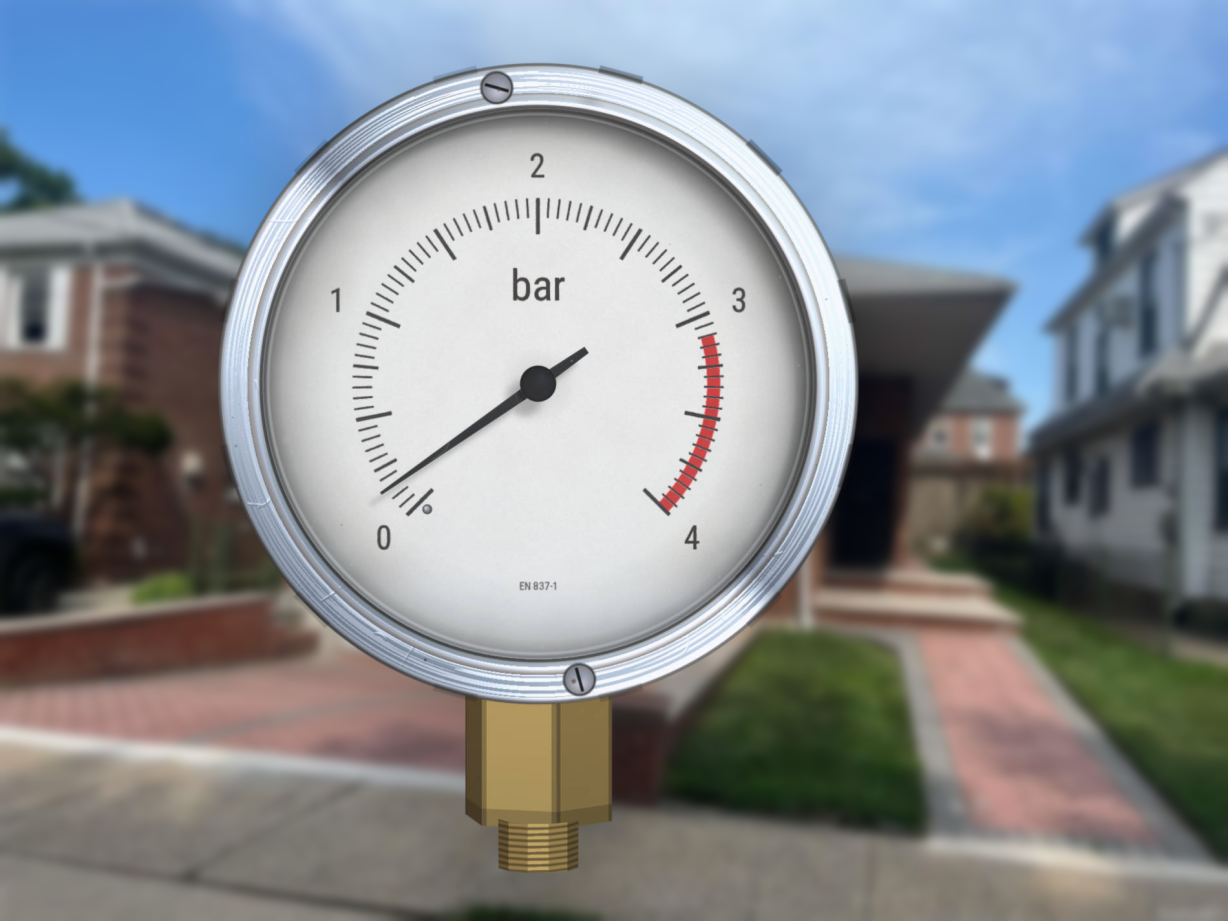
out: 0.15 bar
